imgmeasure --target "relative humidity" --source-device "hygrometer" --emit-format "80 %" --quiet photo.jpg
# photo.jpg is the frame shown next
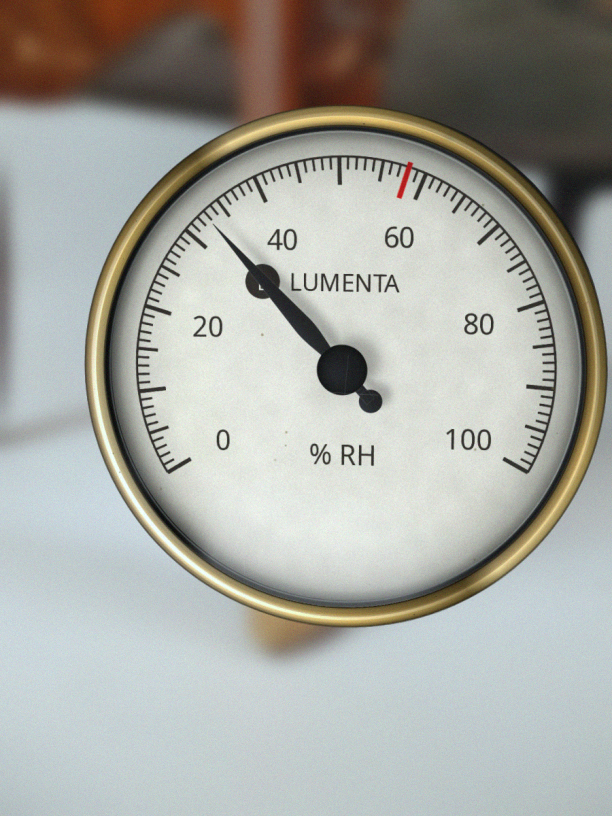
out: 33 %
